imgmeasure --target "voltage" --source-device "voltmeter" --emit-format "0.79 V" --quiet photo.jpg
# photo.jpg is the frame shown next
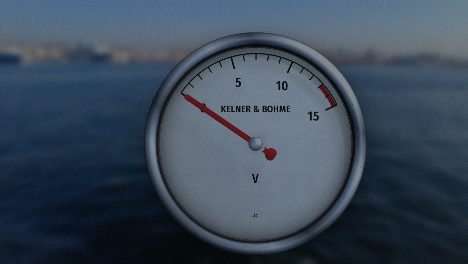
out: 0 V
